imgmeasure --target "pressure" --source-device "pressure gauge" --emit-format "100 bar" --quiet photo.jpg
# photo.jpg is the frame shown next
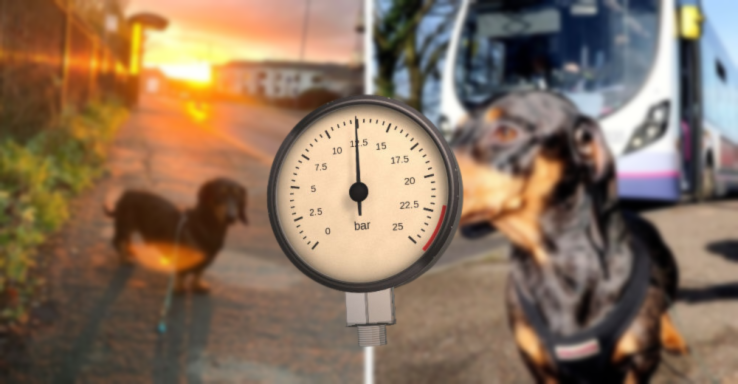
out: 12.5 bar
